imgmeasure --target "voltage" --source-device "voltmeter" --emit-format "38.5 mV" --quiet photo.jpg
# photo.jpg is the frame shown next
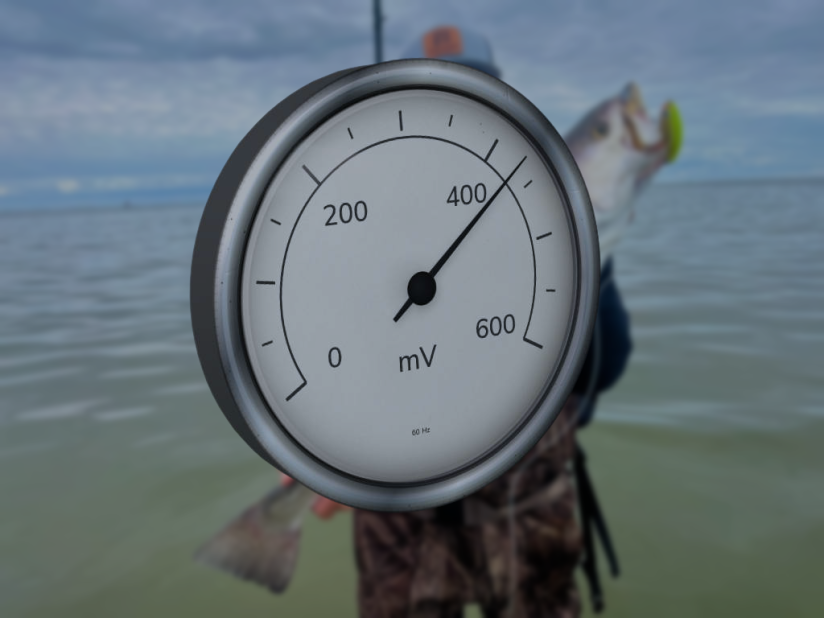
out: 425 mV
